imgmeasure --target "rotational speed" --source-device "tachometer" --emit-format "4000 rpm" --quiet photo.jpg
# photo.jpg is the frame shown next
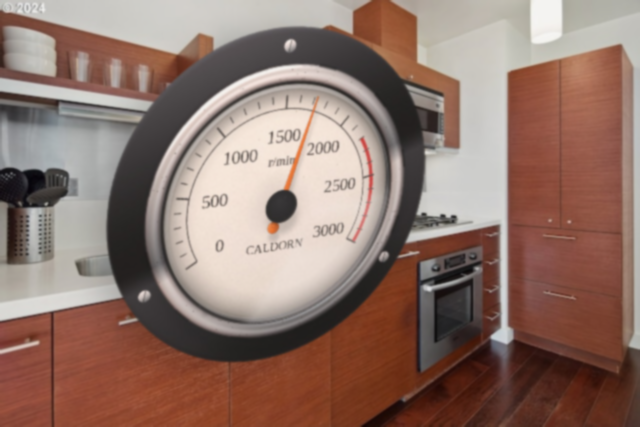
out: 1700 rpm
